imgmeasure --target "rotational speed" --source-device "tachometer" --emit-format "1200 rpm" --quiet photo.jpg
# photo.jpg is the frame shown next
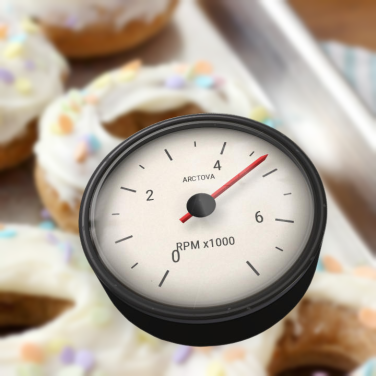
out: 4750 rpm
